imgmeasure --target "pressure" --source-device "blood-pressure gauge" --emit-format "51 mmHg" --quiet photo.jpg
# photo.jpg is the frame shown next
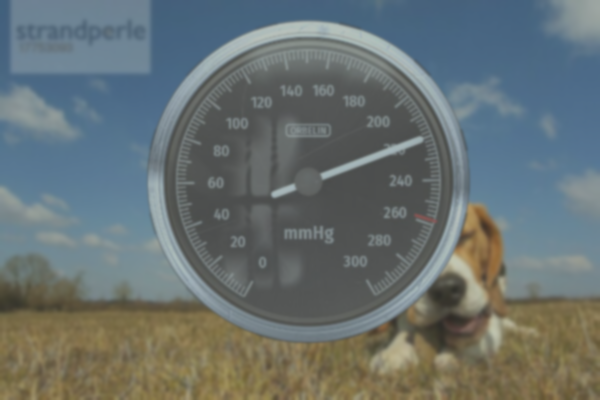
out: 220 mmHg
